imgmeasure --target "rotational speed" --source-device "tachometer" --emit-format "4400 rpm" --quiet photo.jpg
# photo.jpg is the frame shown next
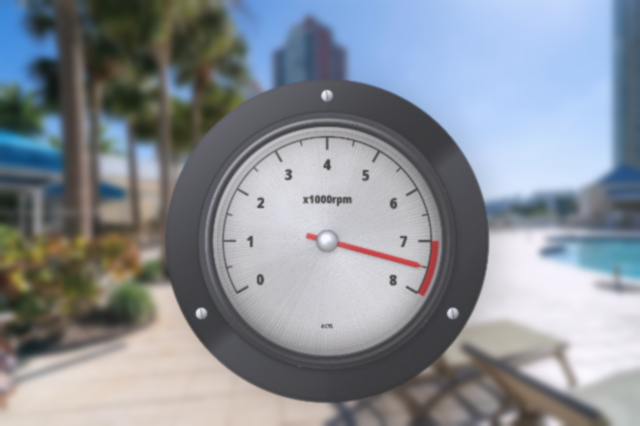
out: 7500 rpm
